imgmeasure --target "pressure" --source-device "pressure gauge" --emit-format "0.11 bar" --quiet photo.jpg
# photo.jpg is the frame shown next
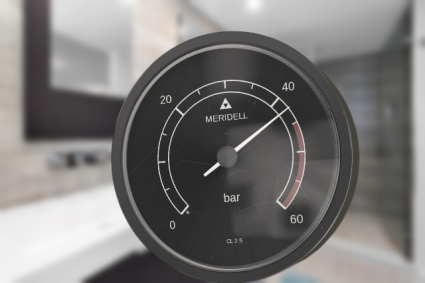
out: 42.5 bar
